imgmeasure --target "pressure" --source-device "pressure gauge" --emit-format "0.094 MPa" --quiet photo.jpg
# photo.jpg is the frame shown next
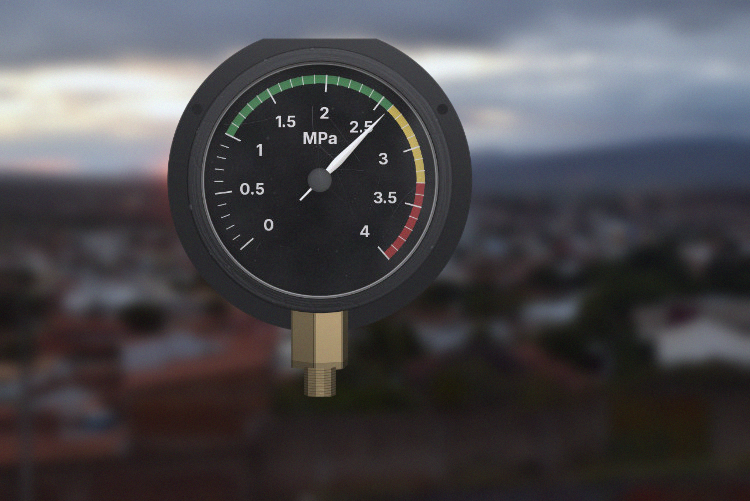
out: 2.6 MPa
